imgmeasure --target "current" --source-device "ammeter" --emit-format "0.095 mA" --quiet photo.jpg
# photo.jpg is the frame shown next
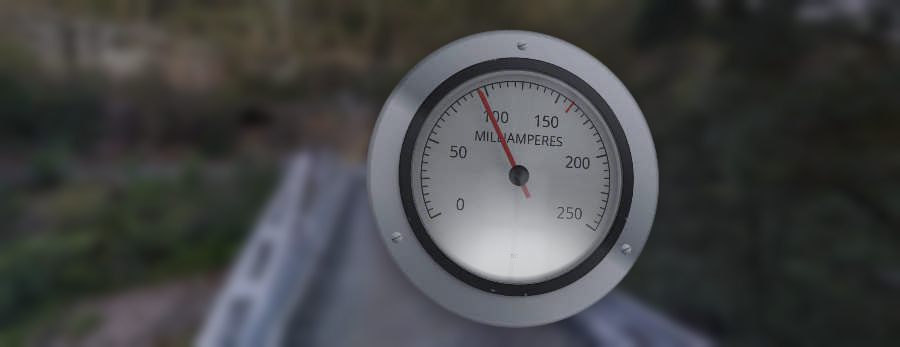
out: 95 mA
